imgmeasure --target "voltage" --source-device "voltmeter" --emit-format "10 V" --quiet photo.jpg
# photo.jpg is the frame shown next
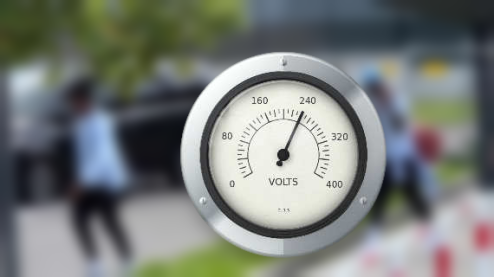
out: 240 V
